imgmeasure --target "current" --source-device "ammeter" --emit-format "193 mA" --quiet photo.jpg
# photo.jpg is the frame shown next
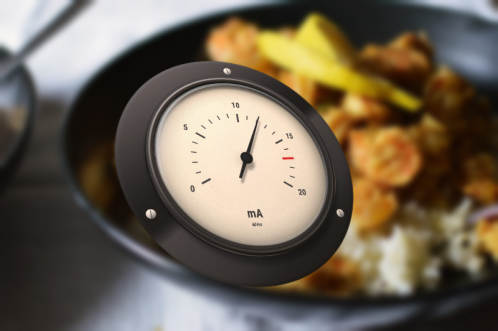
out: 12 mA
